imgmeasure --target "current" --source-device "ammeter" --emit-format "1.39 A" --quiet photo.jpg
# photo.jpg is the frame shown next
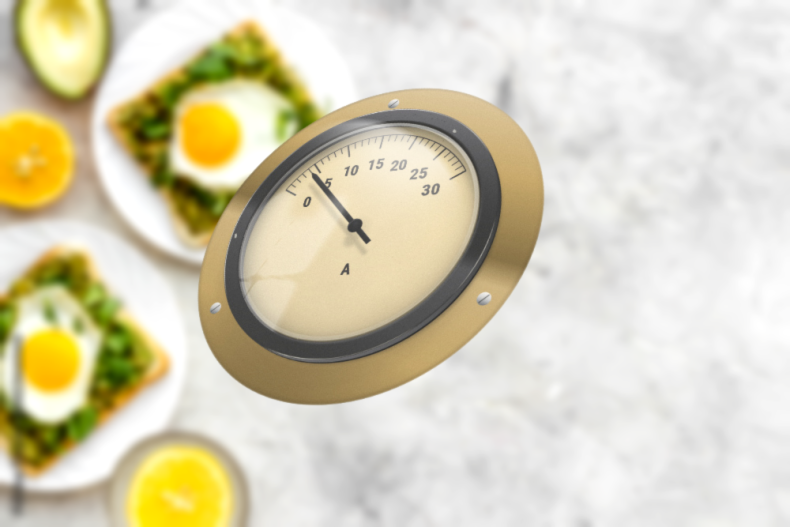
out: 4 A
